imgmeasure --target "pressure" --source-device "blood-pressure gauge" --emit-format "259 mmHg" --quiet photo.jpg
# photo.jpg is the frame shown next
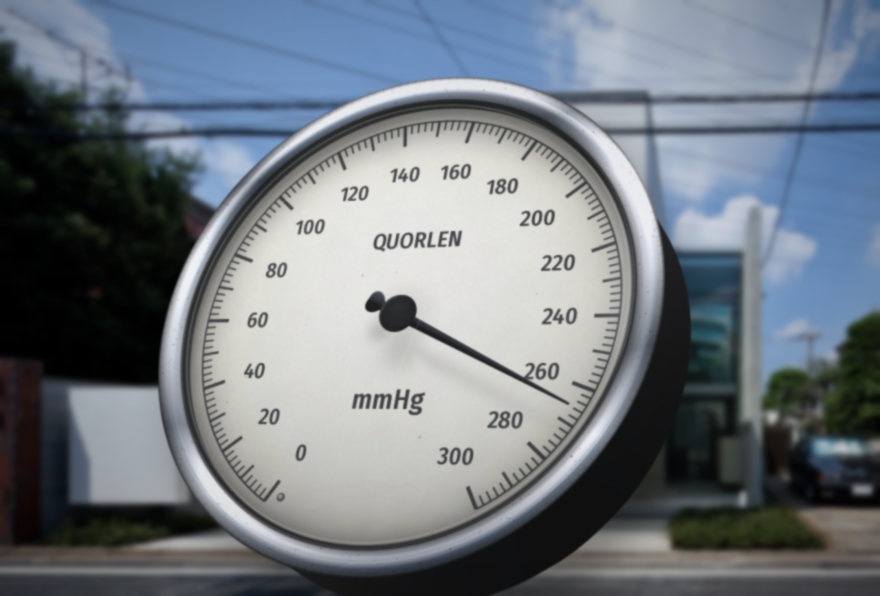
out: 266 mmHg
